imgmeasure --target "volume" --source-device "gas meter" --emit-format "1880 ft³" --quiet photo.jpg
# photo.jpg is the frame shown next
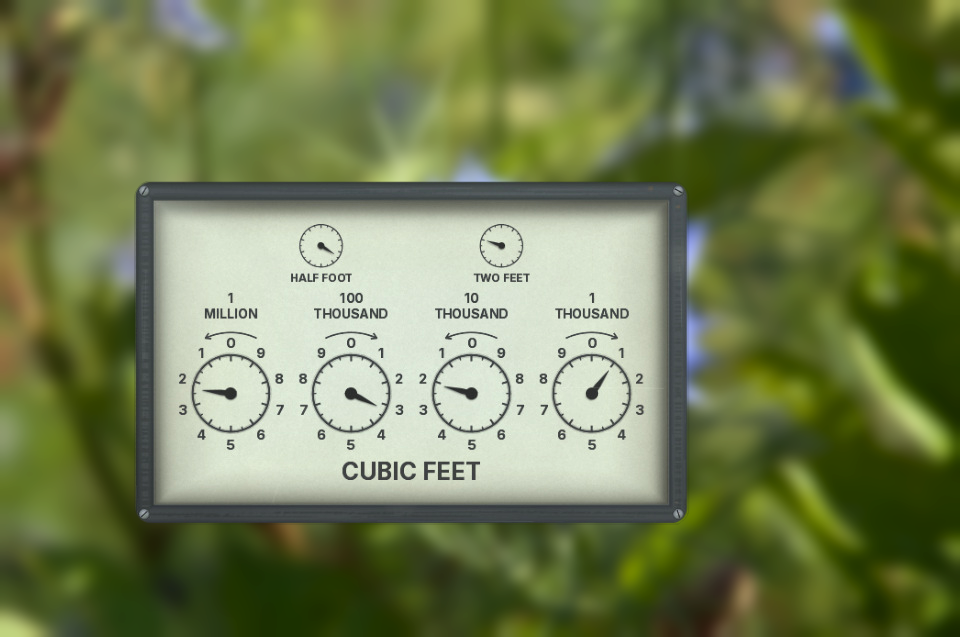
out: 232100 ft³
